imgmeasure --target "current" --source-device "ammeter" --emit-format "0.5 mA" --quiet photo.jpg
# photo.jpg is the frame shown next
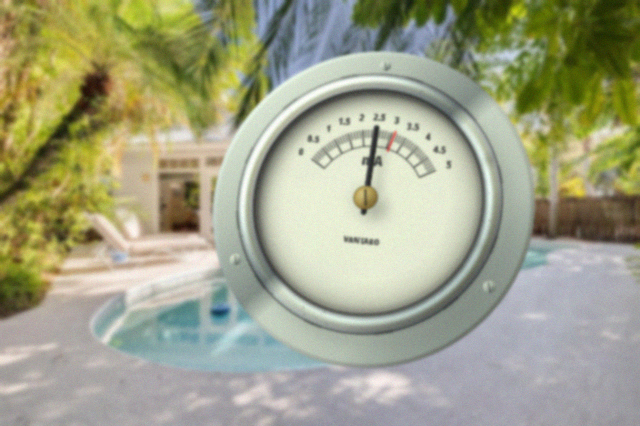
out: 2.5 mA
